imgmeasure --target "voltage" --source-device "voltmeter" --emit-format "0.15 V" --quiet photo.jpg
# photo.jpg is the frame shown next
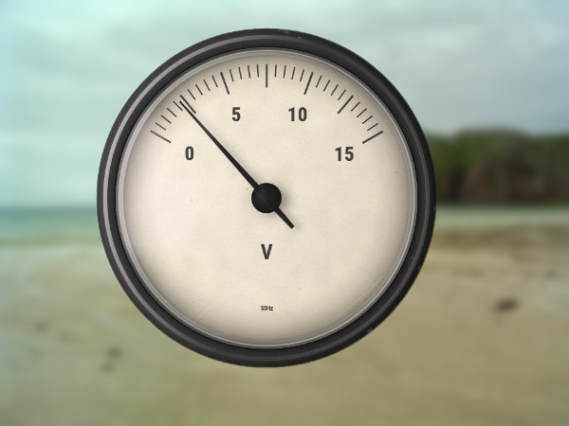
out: 2.25 V
